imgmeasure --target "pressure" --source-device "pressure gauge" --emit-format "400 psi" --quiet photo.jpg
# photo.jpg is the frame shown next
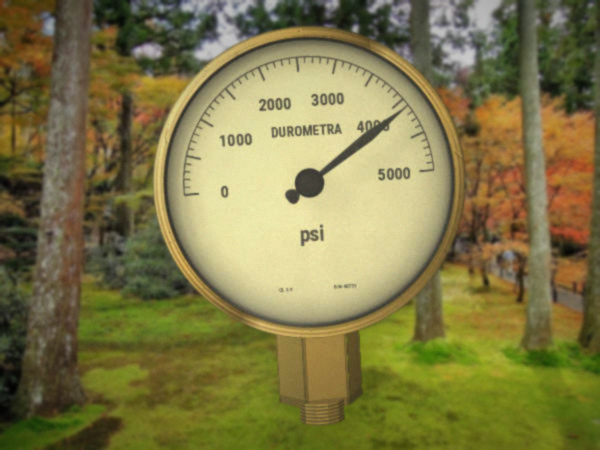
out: 4100 psi
